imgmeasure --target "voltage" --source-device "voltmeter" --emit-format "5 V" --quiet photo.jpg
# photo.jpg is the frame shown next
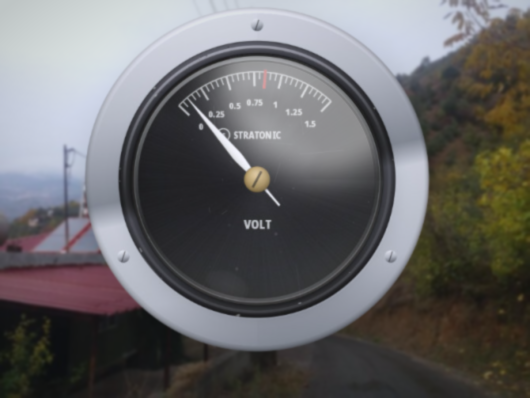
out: 0.1 V
